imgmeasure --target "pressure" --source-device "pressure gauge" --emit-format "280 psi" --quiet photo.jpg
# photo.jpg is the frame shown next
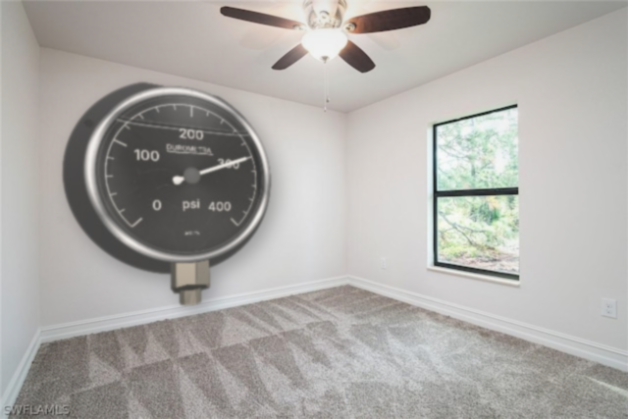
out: 300 psi
